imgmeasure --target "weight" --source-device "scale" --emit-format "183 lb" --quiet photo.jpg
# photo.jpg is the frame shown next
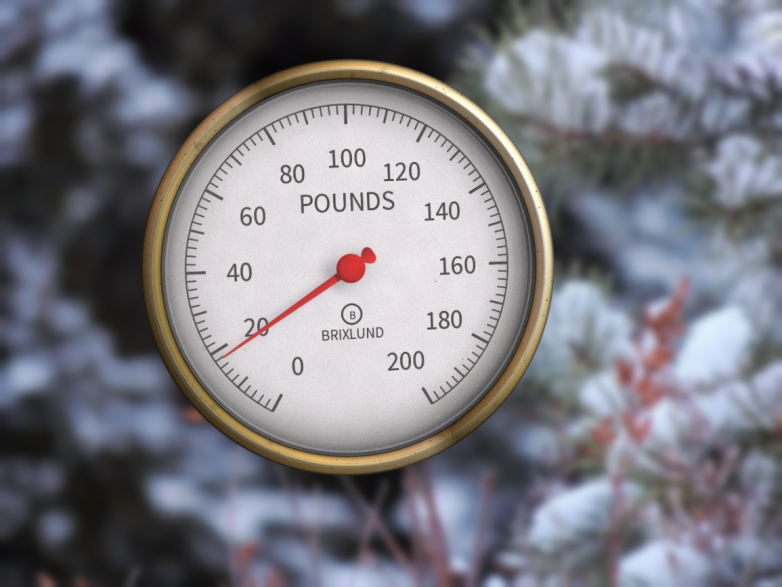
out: 18 lb
